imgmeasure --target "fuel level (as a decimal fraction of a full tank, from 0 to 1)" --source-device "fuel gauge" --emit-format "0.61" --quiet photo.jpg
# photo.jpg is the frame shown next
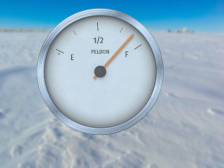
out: 0.875
